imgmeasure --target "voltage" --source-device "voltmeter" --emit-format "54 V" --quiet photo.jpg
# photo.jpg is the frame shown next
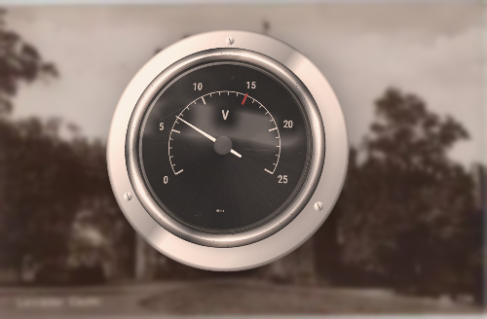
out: 6.5 V
